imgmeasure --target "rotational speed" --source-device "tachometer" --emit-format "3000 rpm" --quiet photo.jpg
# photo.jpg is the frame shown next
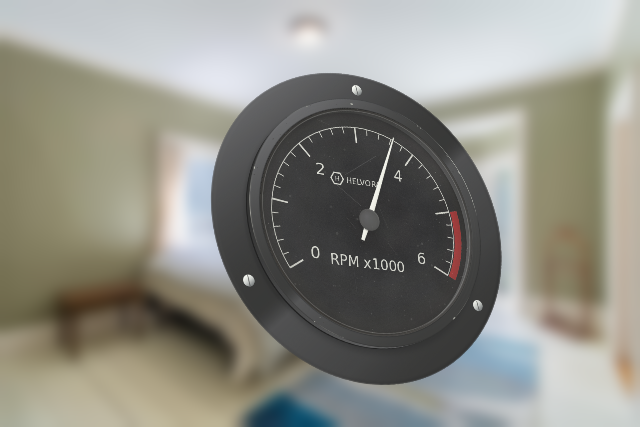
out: 3600 rpm
